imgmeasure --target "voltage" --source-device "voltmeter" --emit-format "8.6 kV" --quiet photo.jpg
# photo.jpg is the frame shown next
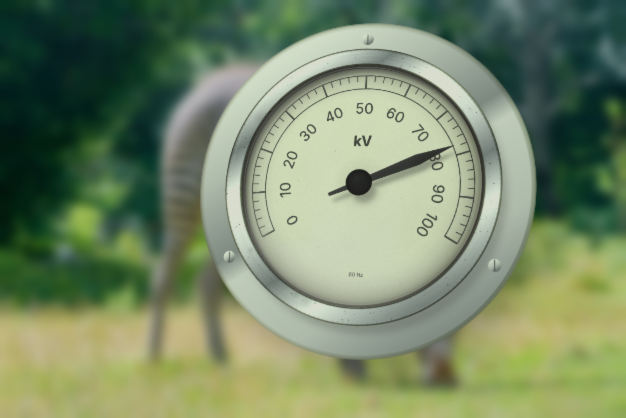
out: 78 kV
